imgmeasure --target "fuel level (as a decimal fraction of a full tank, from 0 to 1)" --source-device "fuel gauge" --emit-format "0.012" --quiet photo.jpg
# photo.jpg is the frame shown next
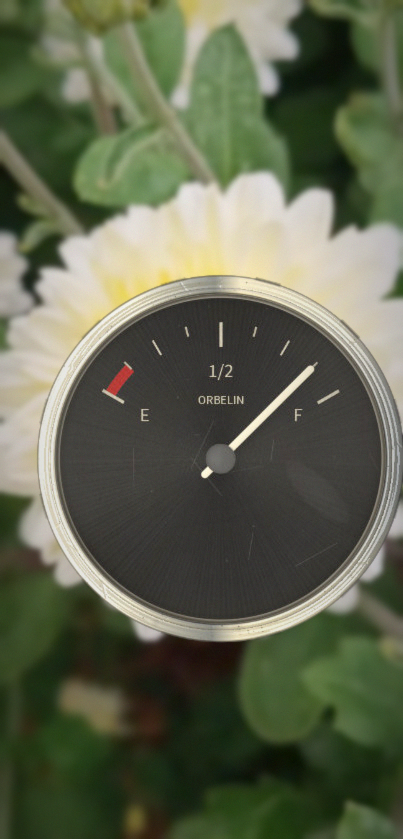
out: 0.875
